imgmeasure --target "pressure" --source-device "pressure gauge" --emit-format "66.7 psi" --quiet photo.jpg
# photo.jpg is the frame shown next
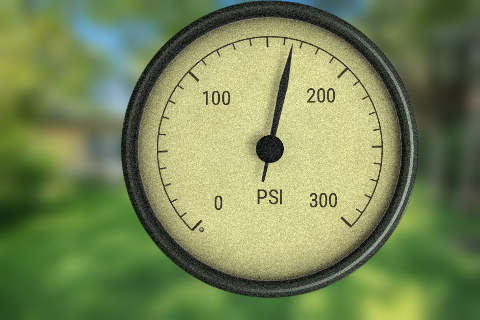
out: 165 psi
